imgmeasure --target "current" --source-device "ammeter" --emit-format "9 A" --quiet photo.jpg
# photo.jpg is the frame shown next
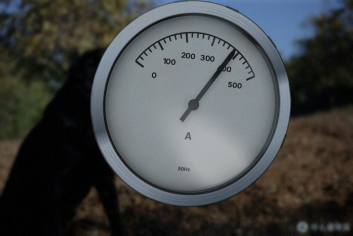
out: 380 A
